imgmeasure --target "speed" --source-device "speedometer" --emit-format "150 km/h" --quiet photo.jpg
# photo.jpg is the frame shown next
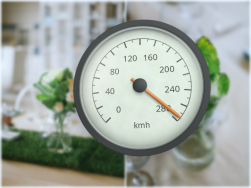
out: 275 km/h
